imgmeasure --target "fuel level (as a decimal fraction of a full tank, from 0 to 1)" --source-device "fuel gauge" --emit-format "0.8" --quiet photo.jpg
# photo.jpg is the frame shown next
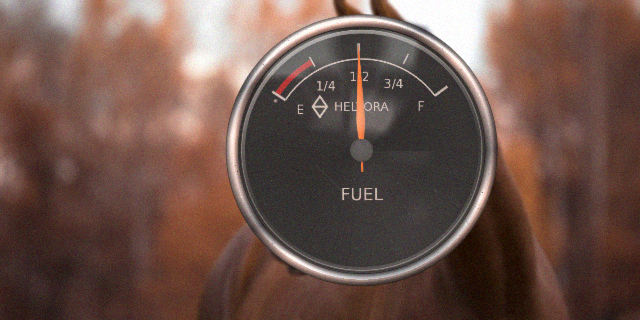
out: 0.5
